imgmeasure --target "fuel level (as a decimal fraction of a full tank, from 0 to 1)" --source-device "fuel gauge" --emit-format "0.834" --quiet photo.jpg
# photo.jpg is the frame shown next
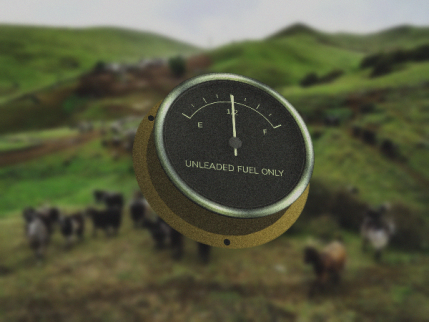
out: 0.5
